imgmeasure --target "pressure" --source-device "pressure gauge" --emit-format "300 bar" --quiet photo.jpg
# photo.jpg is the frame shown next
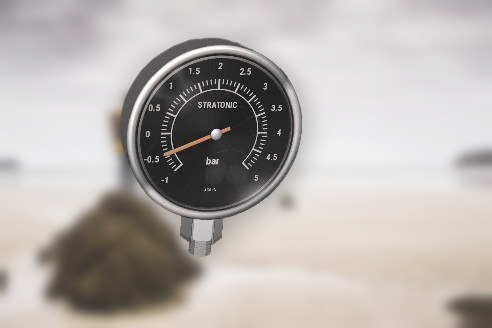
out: -0.5 bar
